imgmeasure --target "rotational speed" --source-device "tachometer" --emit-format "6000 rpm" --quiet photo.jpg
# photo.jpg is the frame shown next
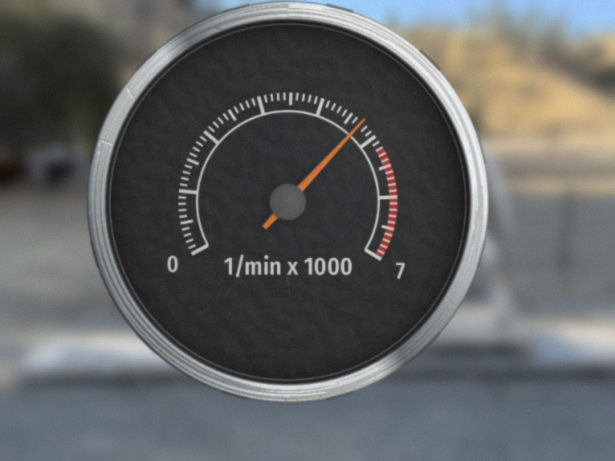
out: 4700 rpm
